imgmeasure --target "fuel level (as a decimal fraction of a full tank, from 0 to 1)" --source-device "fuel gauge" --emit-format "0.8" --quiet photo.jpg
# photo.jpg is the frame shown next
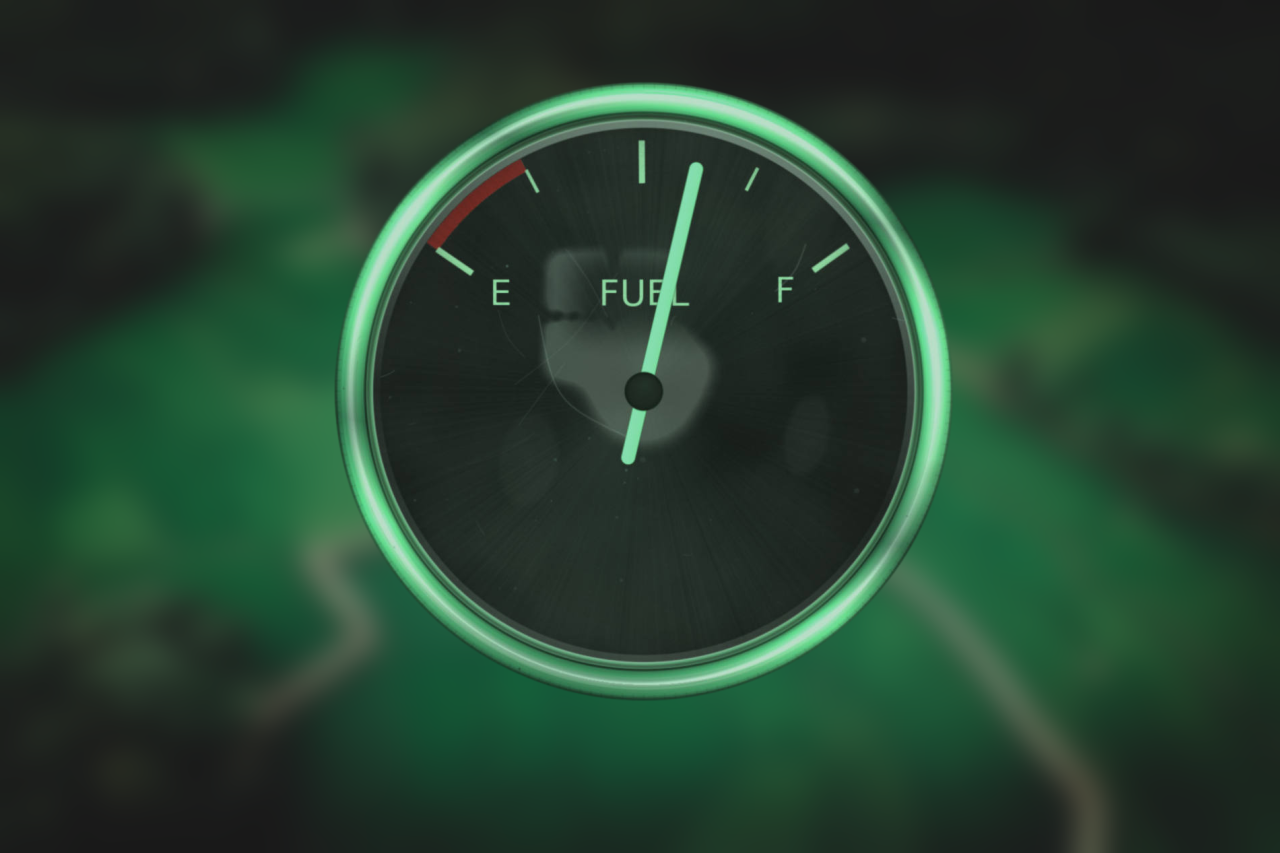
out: 0.625
